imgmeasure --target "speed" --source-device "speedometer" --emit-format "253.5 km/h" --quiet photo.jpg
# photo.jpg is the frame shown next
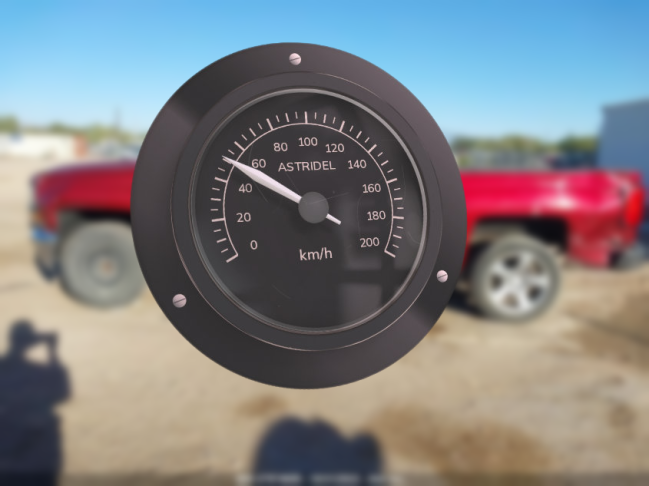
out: 50 km/h
